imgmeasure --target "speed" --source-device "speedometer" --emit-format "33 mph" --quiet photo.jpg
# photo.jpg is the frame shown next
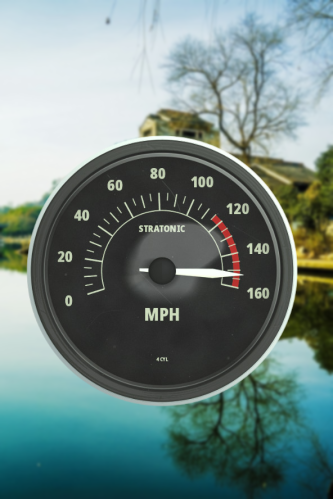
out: 152.5 mph
